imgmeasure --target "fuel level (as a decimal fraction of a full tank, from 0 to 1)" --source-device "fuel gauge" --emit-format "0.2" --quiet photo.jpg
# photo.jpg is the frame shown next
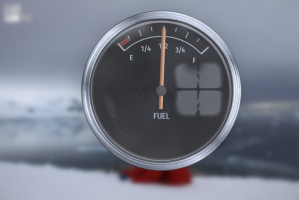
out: 0.5
